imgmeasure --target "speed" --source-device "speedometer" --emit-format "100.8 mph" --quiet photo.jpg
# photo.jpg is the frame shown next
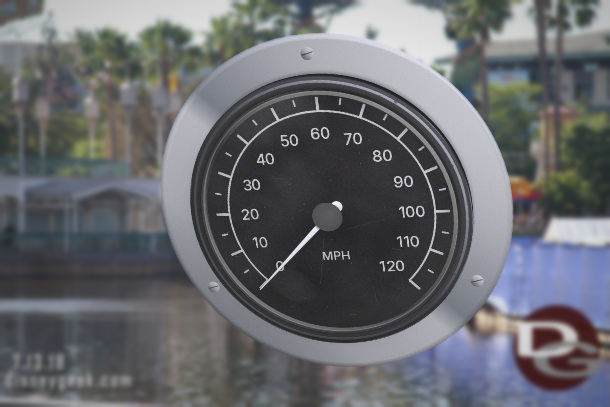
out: 0 mph
